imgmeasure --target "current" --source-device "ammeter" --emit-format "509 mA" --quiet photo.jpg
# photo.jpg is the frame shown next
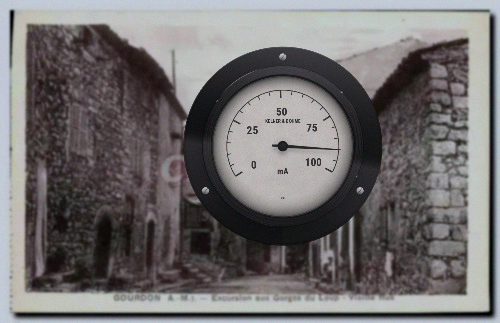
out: 90 mA
